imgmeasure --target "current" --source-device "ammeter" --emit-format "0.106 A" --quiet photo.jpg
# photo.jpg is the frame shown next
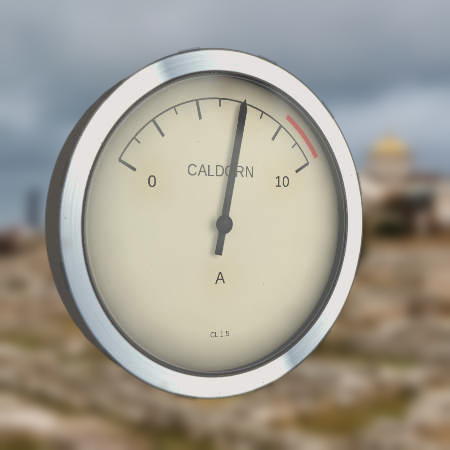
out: 6 A
